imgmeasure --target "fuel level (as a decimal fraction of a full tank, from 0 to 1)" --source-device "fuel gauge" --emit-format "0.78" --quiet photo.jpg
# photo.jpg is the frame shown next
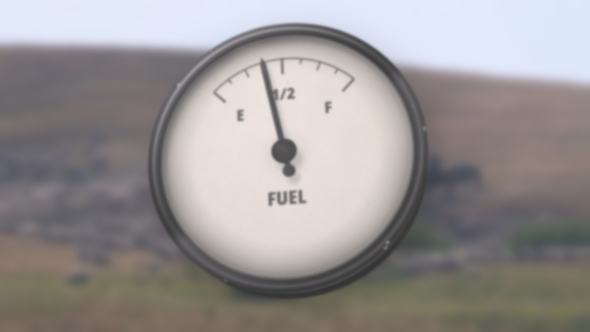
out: 0.375
